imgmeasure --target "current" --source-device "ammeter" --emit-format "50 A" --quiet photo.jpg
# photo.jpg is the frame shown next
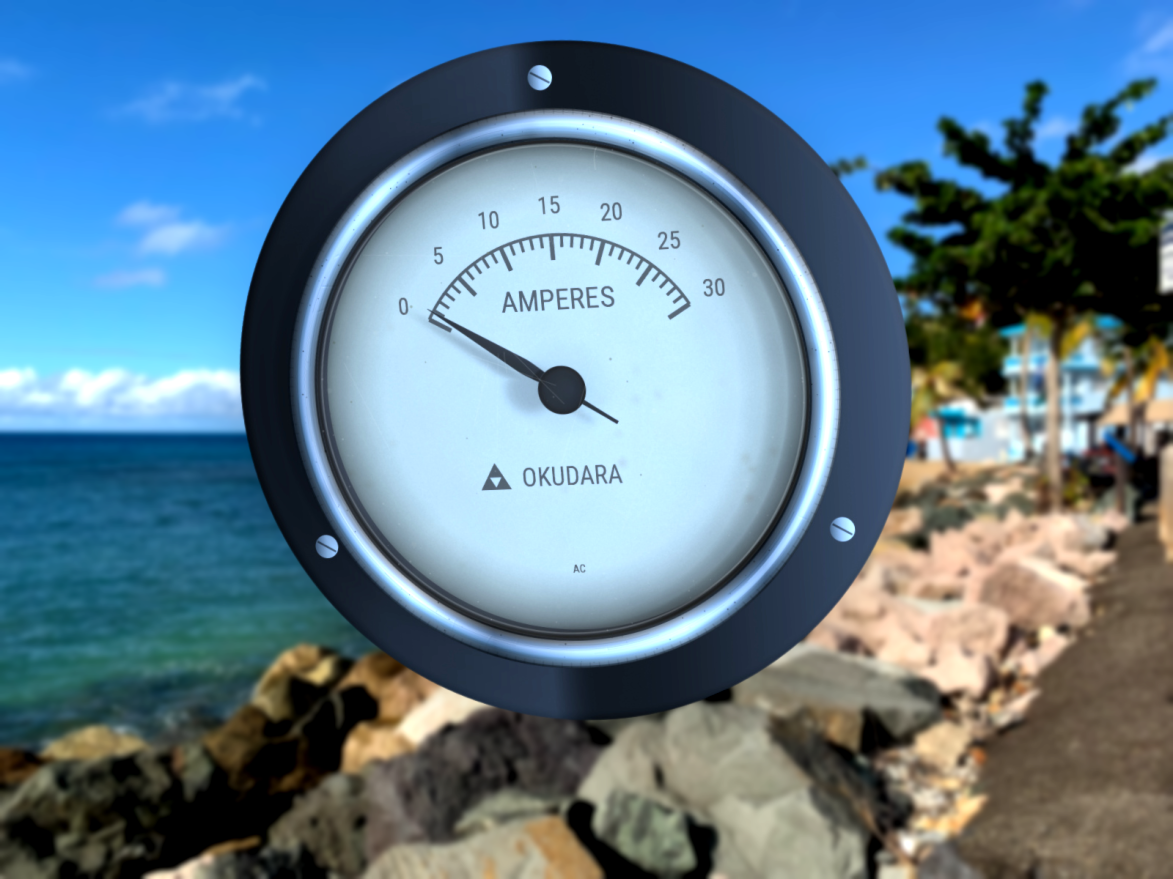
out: 1 A
